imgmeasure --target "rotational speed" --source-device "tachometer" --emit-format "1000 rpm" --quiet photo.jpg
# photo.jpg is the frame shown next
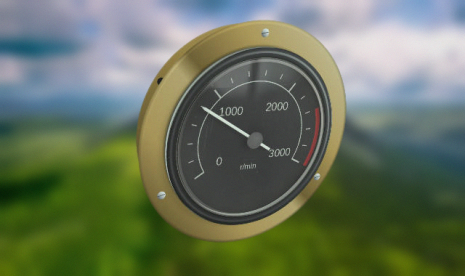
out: 800 rpm
